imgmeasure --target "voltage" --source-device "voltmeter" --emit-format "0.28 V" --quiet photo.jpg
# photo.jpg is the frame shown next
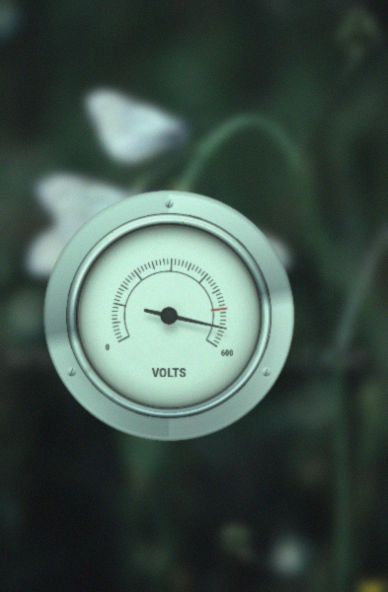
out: 550 V
